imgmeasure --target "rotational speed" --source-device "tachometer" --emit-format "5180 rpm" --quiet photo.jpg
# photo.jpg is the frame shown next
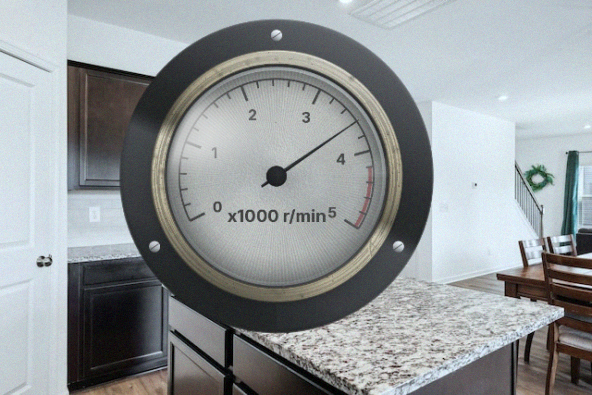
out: 3600 rpm
